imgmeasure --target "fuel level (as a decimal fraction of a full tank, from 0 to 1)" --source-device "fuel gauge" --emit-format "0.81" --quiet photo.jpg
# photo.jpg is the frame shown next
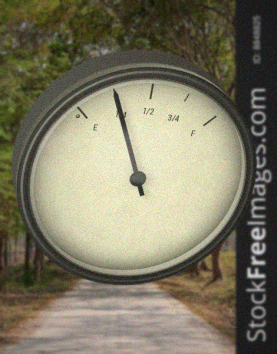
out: 0.25
